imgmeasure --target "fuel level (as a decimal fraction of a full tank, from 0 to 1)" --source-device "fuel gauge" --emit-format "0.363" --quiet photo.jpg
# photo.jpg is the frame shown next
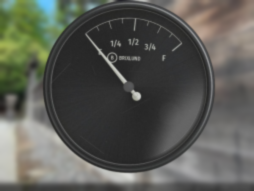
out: 0
